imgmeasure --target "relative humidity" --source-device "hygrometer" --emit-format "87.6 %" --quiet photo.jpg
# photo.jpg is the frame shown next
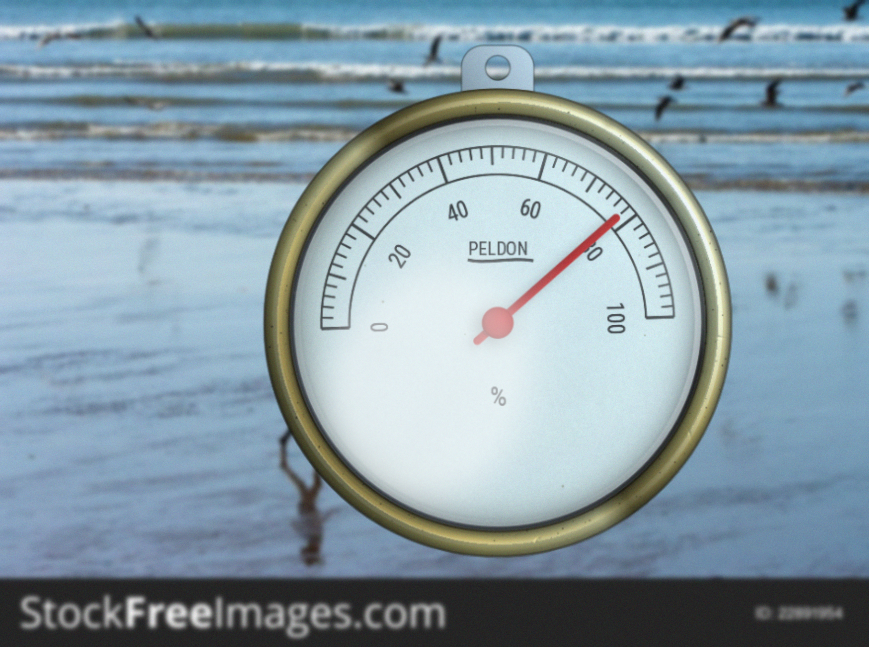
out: 78 %
